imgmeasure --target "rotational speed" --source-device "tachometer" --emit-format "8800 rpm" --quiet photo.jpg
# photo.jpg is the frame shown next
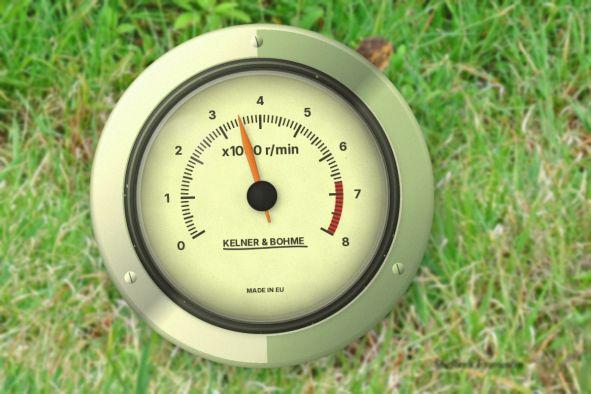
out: 3500 rpm
